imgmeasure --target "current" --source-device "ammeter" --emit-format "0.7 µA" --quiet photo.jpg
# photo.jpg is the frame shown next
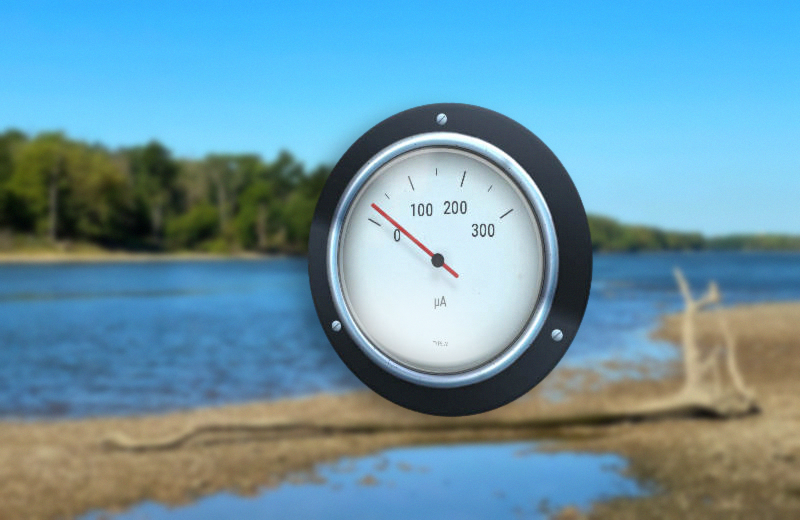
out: 25 µA
